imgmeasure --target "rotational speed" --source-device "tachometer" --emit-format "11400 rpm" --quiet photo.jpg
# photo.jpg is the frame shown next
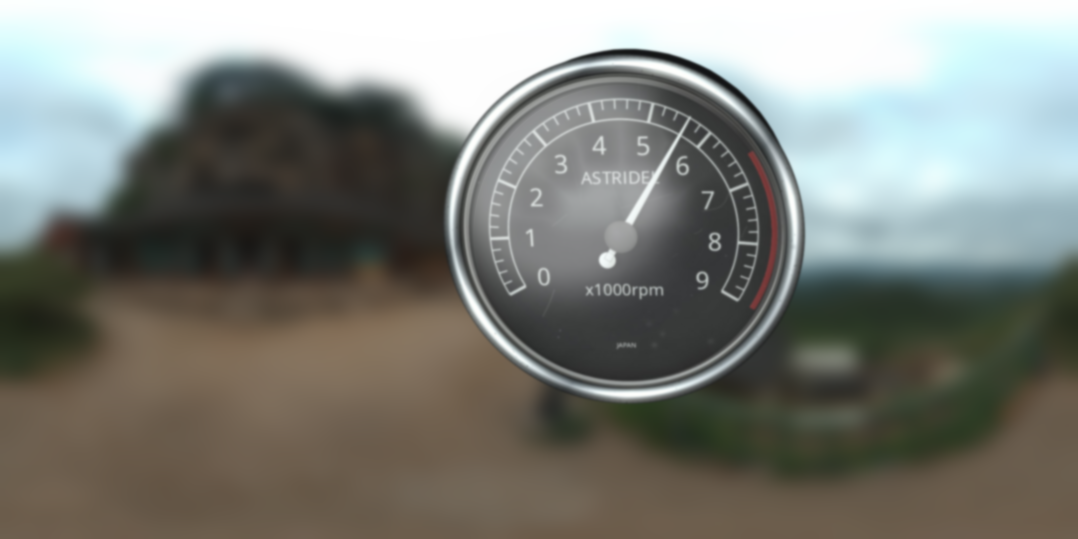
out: 5600 rpm
